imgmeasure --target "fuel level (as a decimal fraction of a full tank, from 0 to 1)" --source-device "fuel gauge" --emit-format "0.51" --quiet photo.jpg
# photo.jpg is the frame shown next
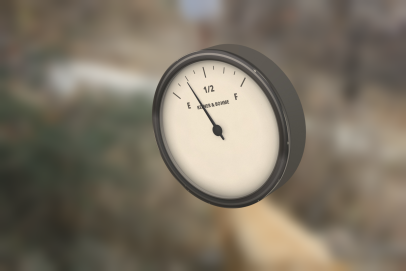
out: 0.25
